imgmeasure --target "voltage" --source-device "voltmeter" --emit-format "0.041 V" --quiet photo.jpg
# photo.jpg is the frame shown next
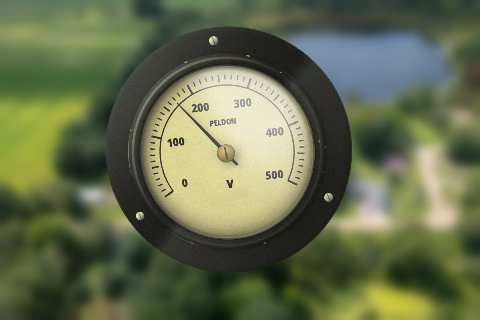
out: 170 V
